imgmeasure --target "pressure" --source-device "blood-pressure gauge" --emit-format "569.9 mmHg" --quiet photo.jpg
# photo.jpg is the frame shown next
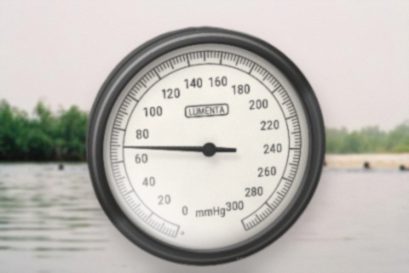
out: 70 mmHg
